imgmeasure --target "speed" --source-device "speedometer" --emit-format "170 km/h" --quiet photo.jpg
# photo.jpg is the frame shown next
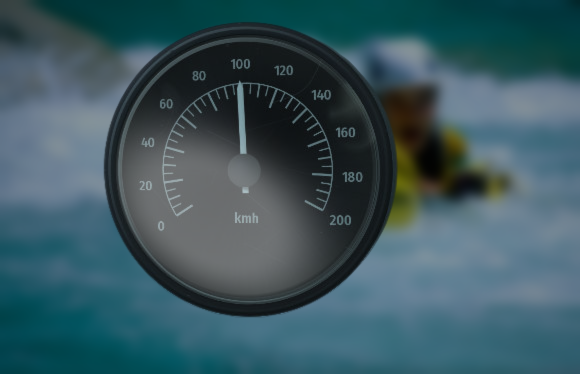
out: 100 km/h
